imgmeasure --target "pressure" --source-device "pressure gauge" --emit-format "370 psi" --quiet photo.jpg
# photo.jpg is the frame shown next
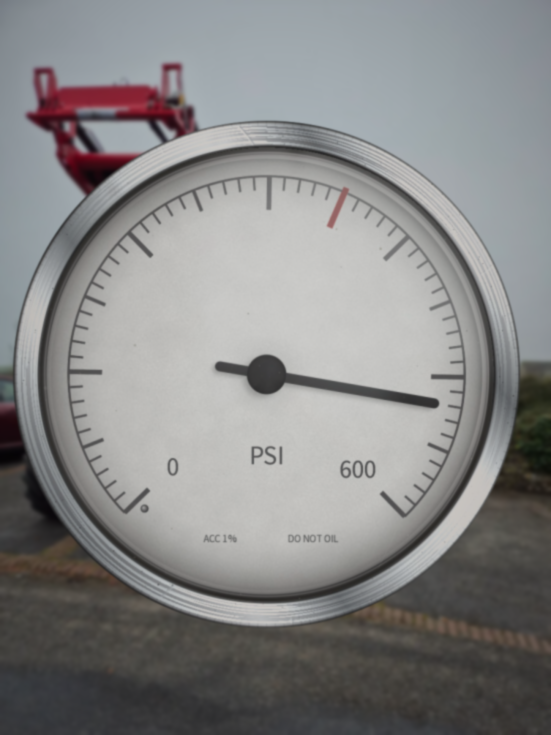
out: 520 psi
